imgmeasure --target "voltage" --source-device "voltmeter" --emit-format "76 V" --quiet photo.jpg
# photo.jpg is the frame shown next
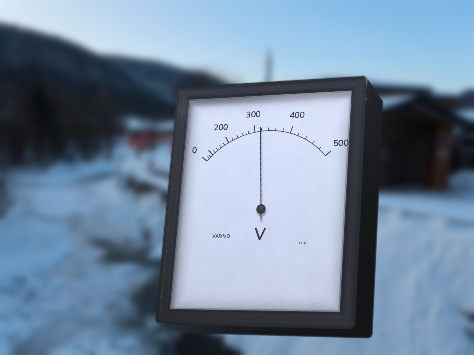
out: 320 V
